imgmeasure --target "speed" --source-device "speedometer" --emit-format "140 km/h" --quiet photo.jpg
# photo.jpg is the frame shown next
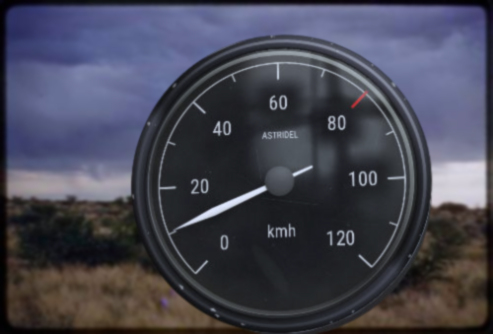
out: 10 km/h
